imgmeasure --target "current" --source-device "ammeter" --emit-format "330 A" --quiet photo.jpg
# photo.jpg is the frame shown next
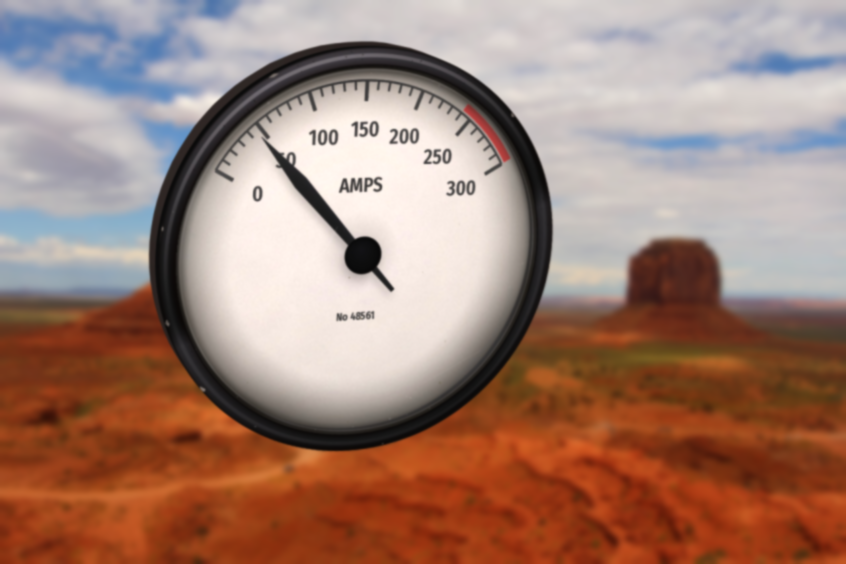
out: 45 A
